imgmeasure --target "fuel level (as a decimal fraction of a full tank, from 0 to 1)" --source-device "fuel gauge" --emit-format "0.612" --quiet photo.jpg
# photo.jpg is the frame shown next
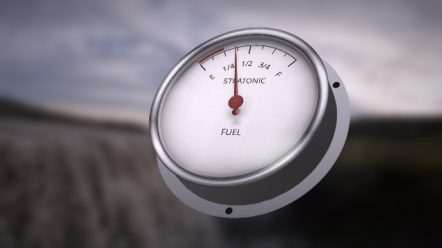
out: 0.375
